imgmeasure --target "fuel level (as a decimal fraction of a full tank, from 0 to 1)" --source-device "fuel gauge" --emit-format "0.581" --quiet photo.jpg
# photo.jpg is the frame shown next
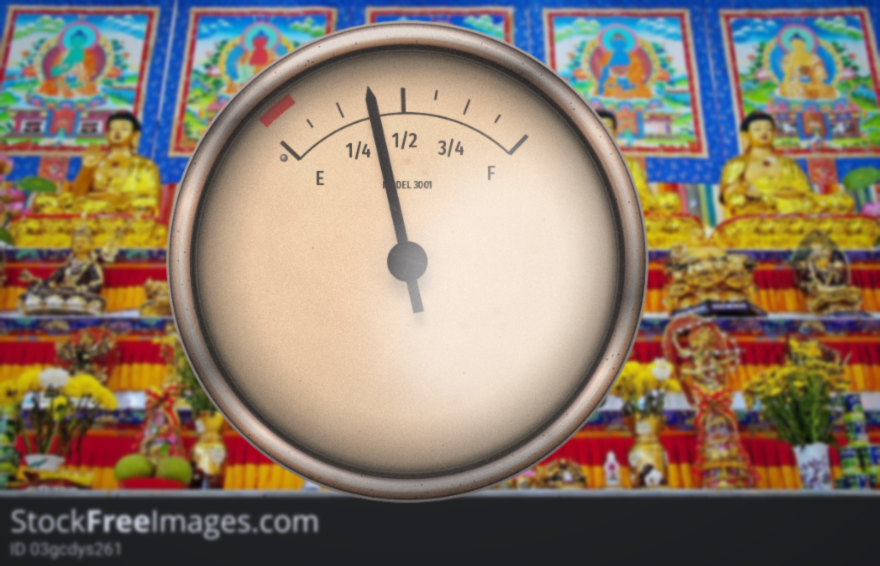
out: 0.375
